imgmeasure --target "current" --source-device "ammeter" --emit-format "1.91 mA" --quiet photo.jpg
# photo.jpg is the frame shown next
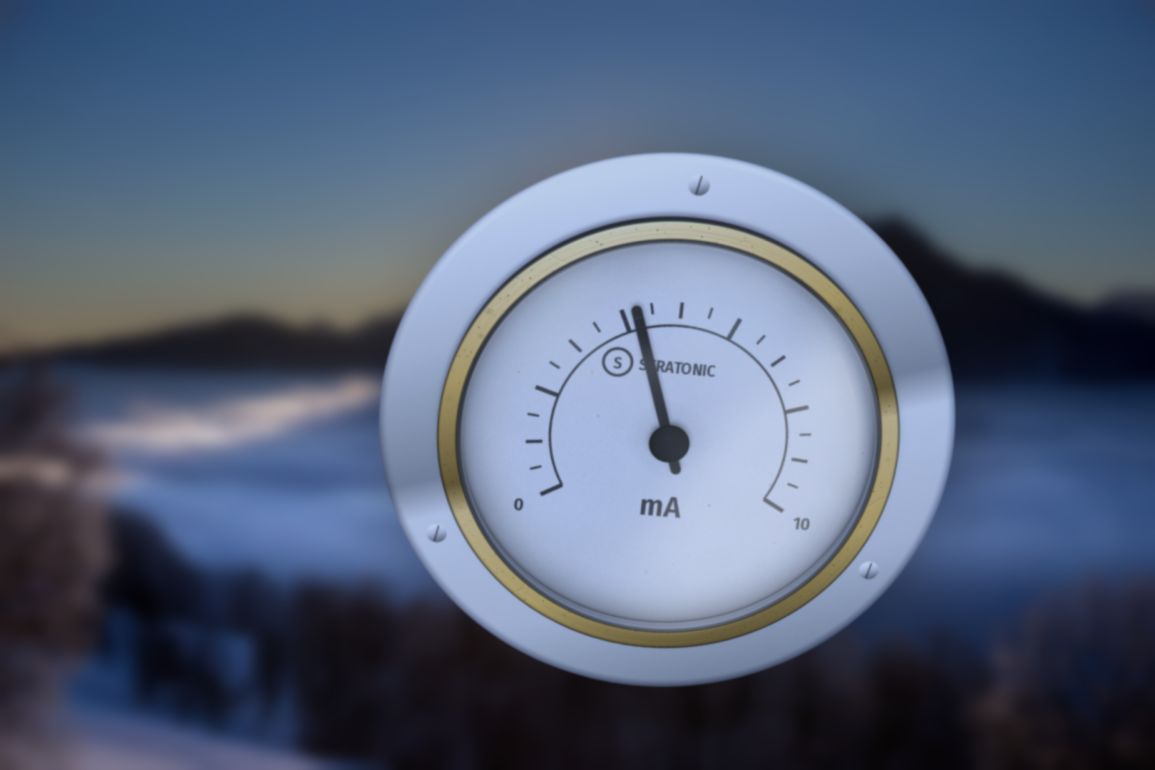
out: 4.25 mA
